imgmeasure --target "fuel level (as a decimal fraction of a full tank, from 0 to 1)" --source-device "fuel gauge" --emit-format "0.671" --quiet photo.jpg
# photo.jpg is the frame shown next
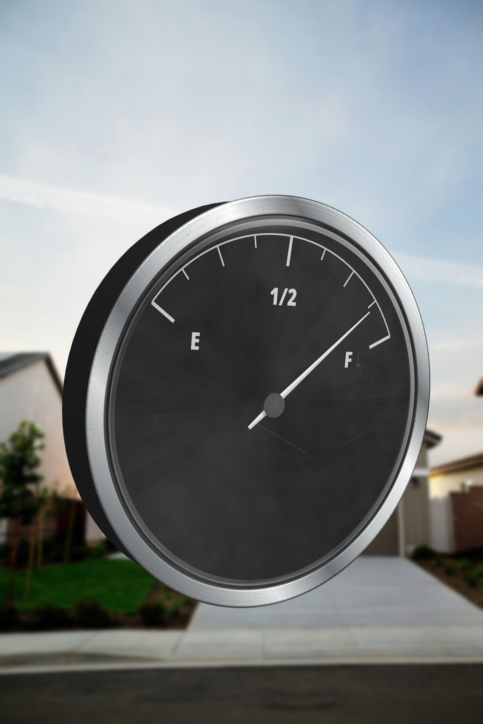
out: 0.875
